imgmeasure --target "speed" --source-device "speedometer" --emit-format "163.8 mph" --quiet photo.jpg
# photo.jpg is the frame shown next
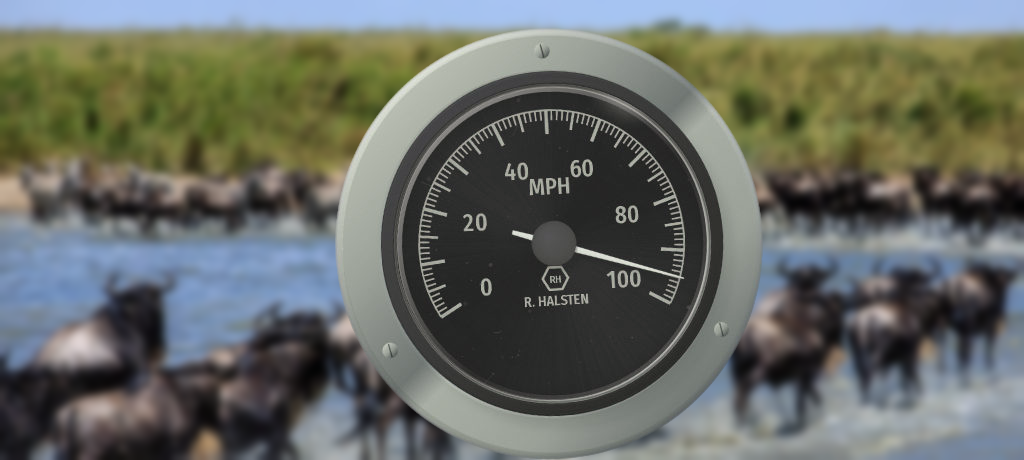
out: 95 mph
